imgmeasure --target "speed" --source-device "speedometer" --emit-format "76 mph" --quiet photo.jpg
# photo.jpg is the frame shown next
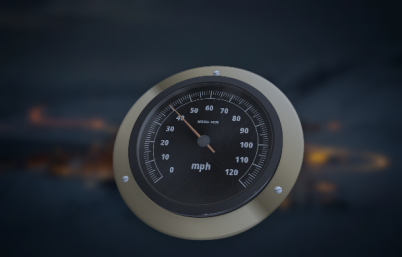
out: 40 mph
